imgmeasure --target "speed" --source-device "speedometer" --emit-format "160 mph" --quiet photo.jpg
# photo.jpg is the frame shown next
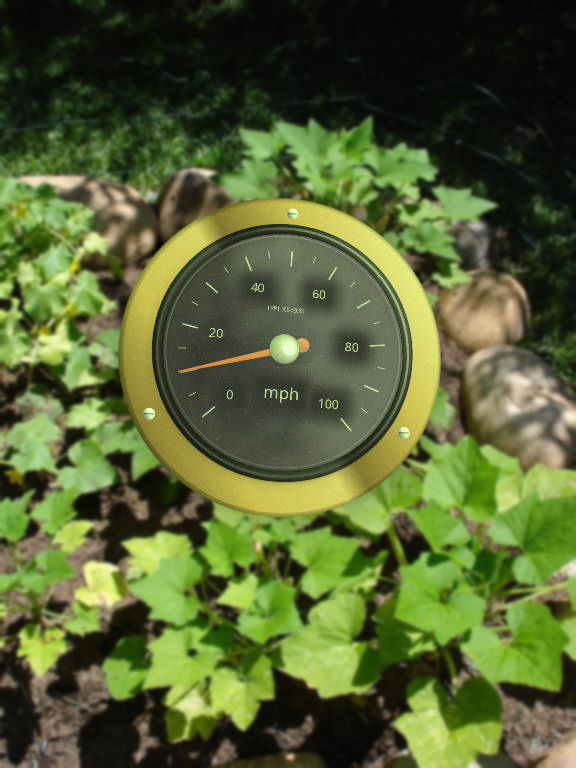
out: 10 mph
